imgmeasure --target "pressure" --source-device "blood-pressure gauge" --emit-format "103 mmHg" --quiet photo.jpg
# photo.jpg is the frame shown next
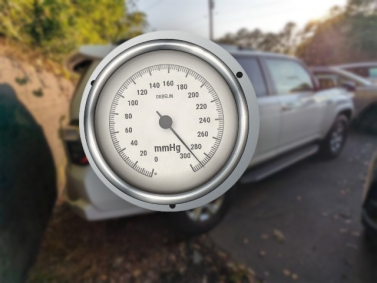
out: 290 mmHg
